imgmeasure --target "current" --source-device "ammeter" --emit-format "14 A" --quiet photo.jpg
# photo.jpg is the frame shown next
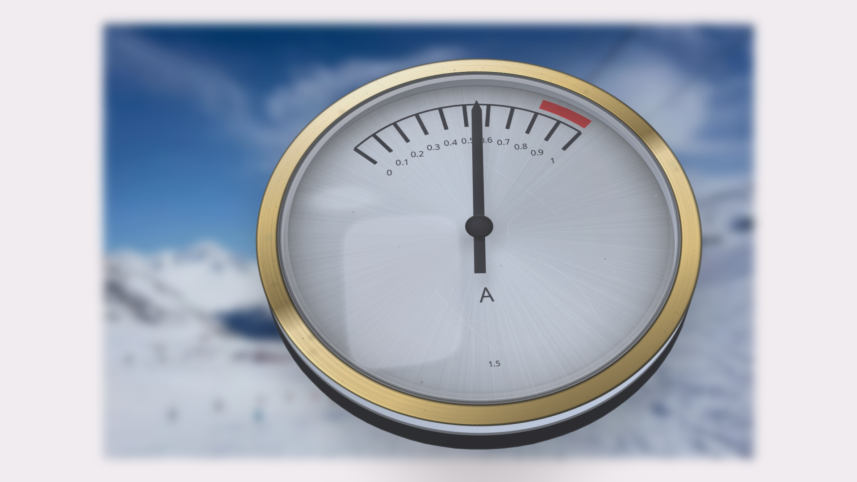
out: 0.55 A
